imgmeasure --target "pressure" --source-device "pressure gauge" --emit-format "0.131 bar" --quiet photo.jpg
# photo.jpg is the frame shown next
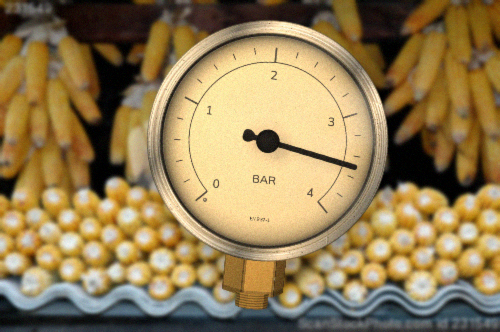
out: 3.5 bar
